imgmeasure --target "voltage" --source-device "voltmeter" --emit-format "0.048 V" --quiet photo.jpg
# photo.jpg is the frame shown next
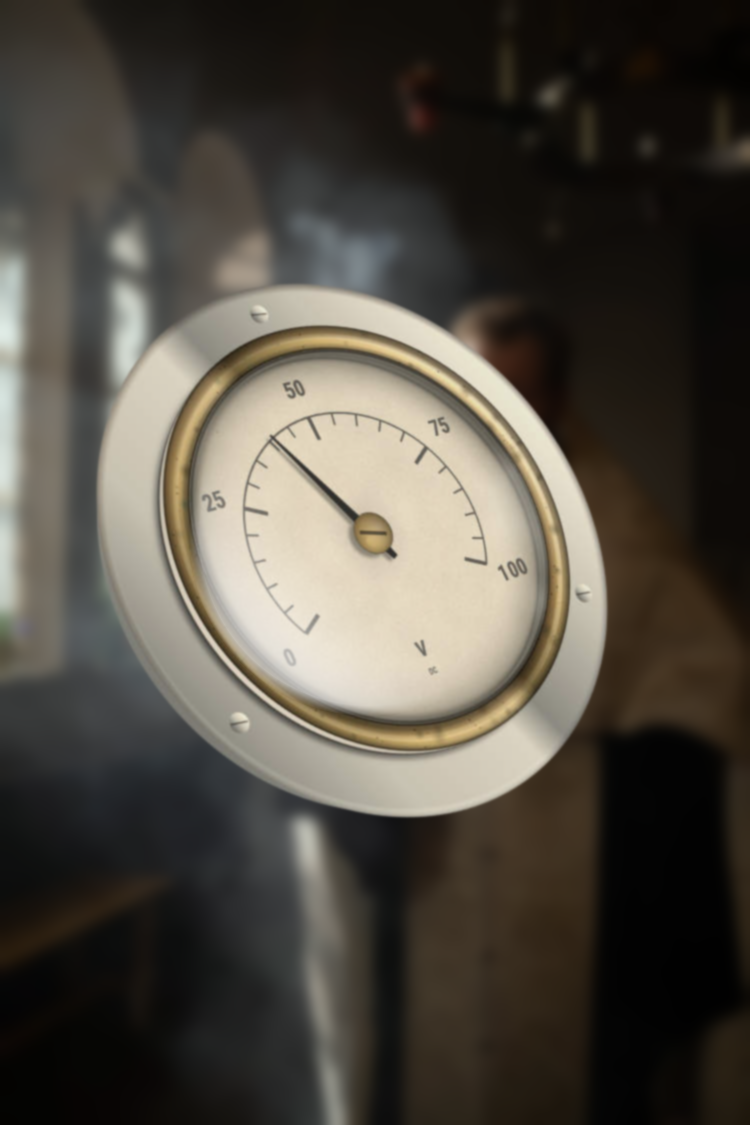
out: 40 V
